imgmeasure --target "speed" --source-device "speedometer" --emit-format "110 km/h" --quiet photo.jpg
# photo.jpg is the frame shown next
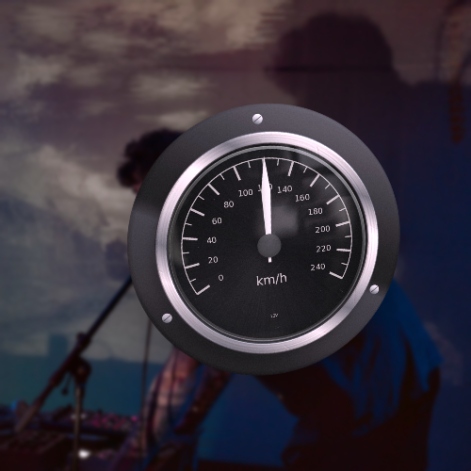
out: 120 km/h
